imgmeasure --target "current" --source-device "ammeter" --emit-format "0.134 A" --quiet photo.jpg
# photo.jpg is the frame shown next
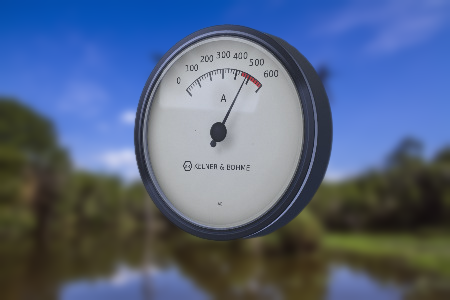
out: 500 A
